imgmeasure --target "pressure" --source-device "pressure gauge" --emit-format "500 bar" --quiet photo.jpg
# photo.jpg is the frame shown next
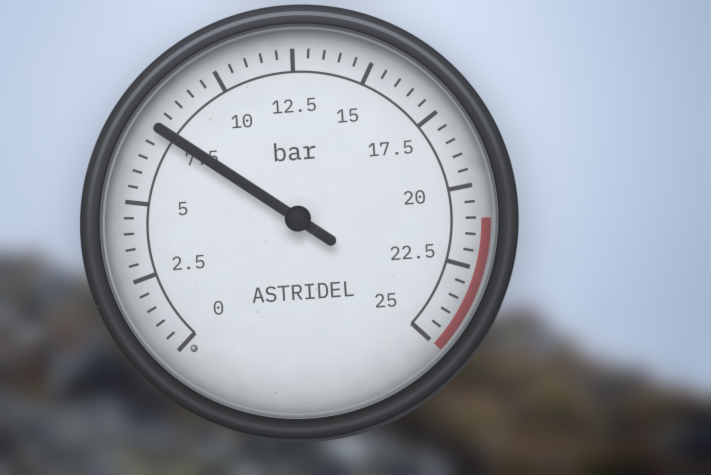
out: 7.5 bar
